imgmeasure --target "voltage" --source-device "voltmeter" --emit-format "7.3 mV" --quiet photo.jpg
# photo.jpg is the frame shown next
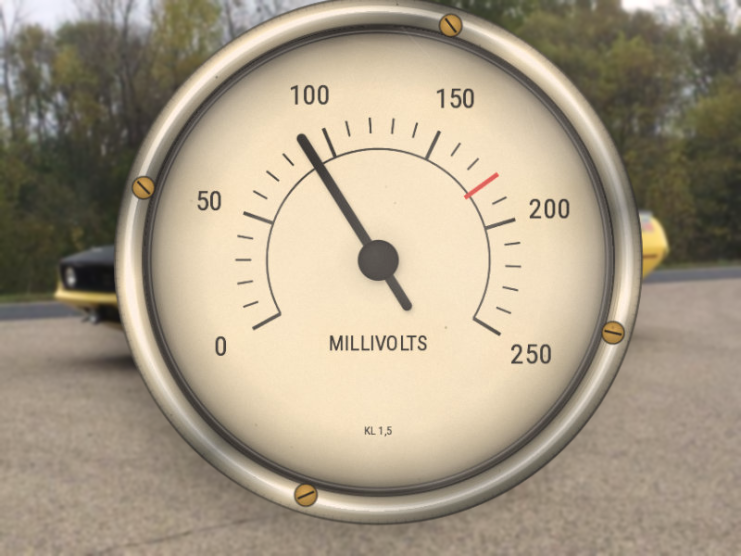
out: 90 mV
